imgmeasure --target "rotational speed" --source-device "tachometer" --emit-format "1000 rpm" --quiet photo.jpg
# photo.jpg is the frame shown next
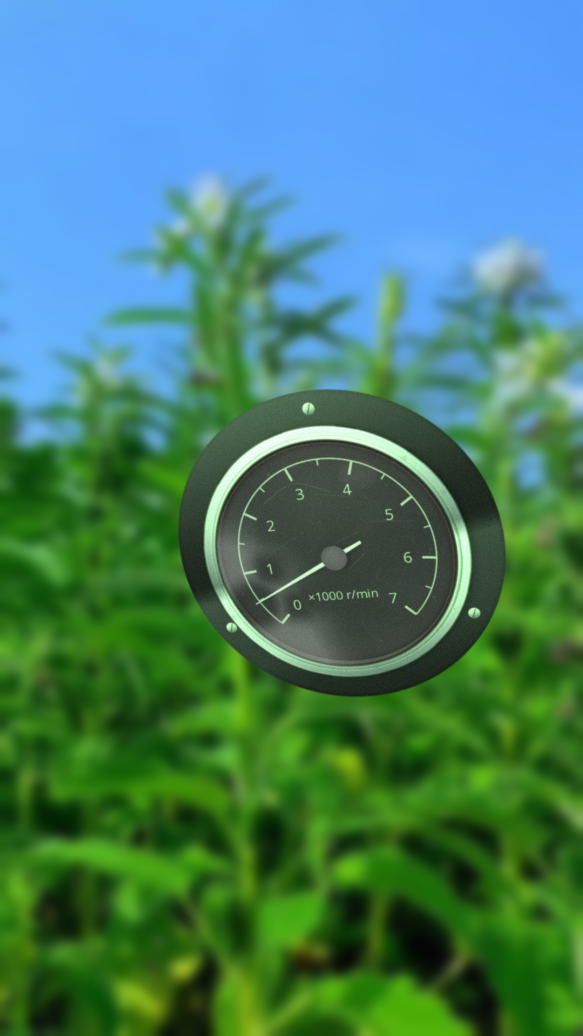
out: 500 rpm
